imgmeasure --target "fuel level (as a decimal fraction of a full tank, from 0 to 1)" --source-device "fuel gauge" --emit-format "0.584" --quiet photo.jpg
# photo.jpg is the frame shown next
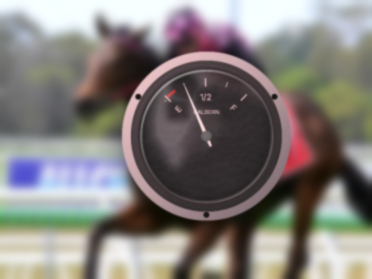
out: 0.25
